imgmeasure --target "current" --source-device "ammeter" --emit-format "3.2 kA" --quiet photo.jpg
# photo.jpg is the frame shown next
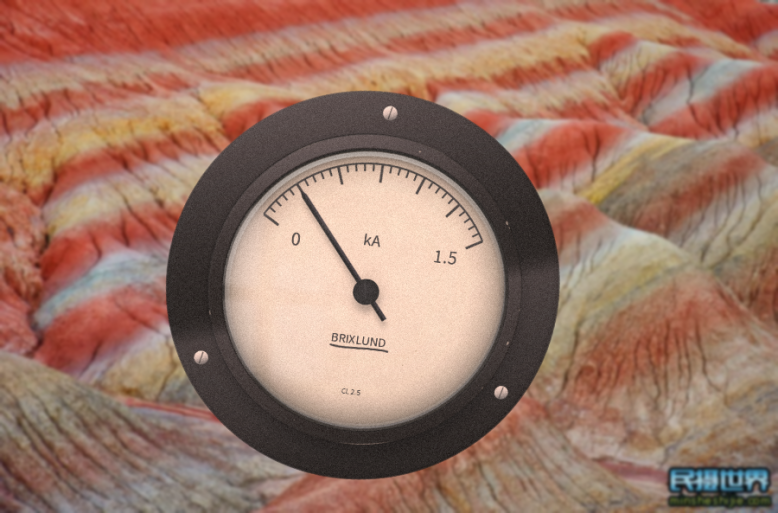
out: 0.25 kA
